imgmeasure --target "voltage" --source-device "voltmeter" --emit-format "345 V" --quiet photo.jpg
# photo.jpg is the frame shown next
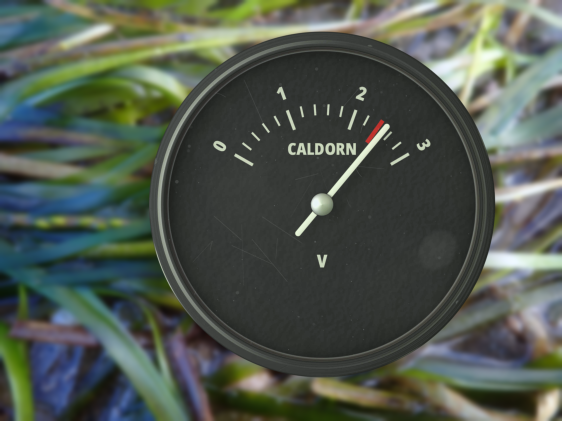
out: 2.5 V
